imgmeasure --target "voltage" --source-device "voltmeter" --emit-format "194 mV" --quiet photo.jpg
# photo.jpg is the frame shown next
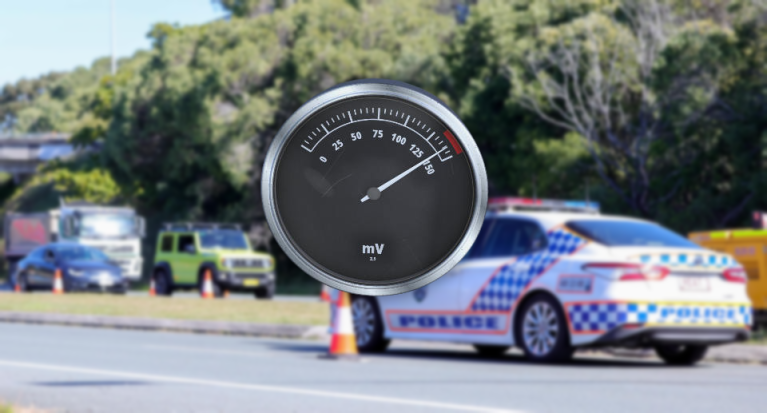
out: 140 mV
